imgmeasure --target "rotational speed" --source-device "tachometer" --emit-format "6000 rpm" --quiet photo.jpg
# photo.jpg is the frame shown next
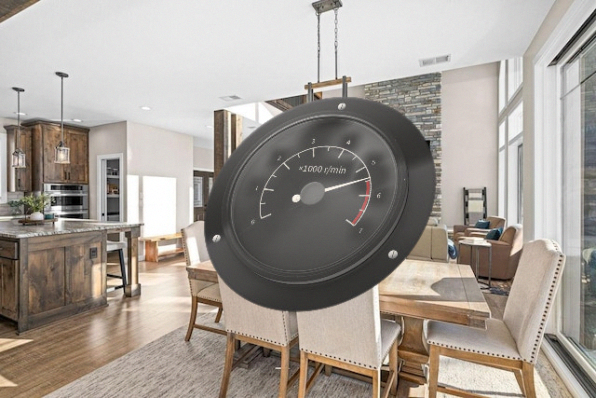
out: 5500 rpm
